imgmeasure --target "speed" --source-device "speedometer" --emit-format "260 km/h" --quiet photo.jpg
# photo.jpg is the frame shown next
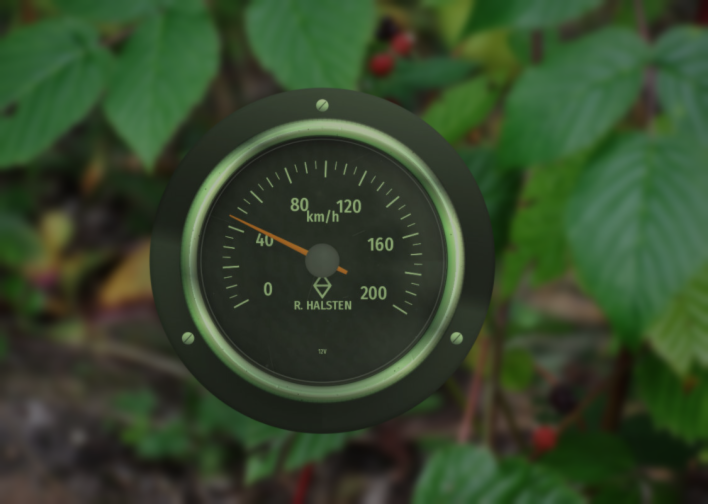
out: 45 km/h
